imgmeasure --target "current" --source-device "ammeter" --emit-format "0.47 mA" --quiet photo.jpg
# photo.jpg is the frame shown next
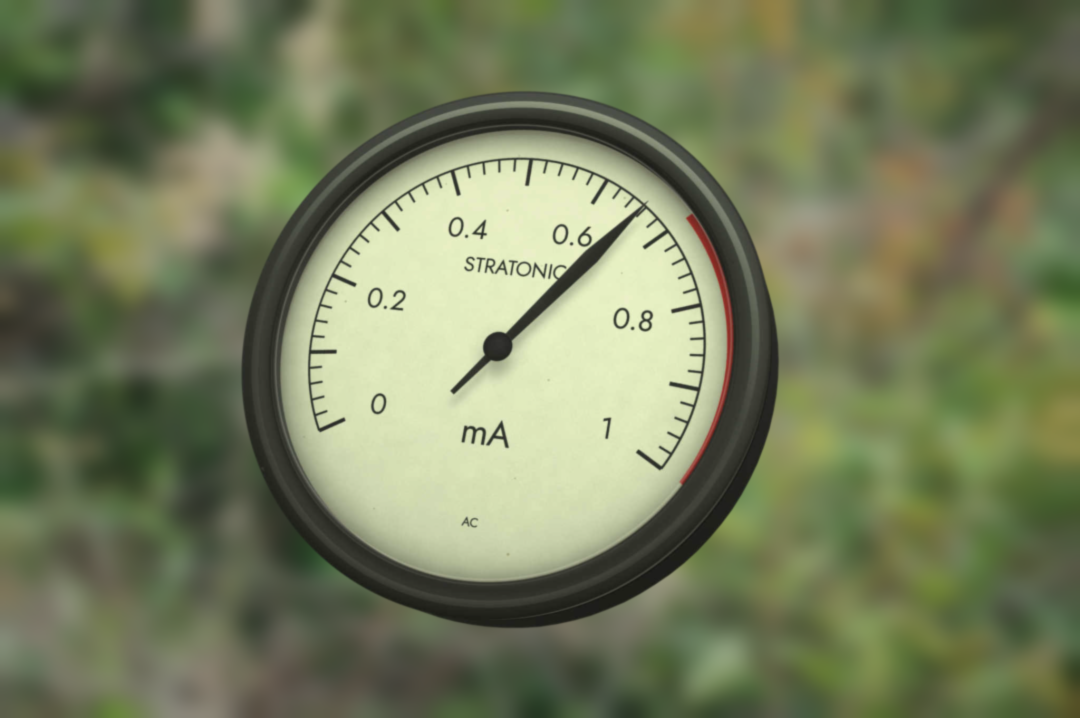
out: 0.66 mA
